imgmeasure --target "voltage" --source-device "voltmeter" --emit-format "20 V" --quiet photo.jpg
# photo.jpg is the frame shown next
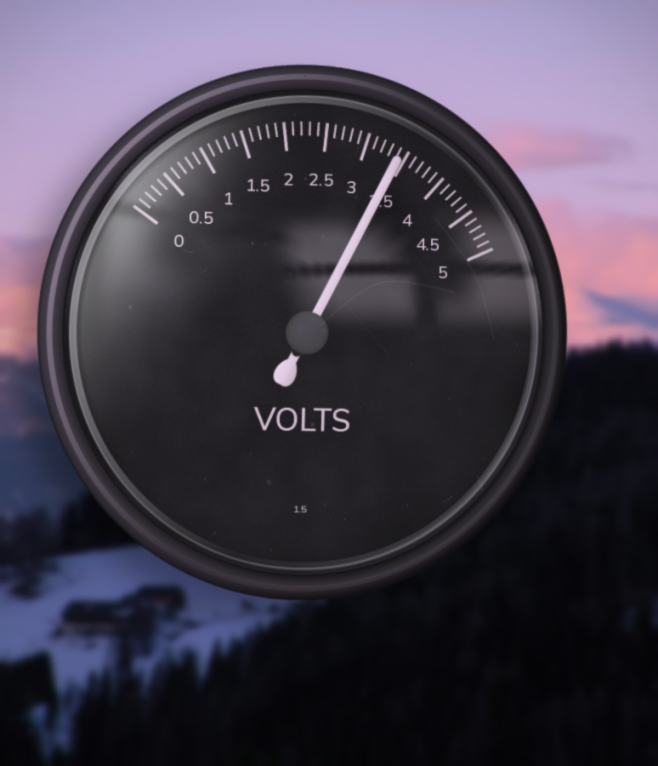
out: 3.4 V
